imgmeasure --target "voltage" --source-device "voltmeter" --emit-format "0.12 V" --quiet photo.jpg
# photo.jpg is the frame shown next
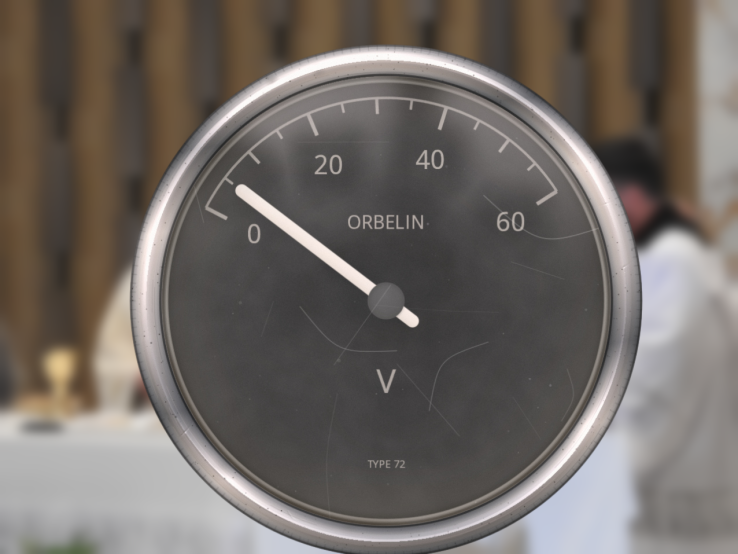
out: 5 V
